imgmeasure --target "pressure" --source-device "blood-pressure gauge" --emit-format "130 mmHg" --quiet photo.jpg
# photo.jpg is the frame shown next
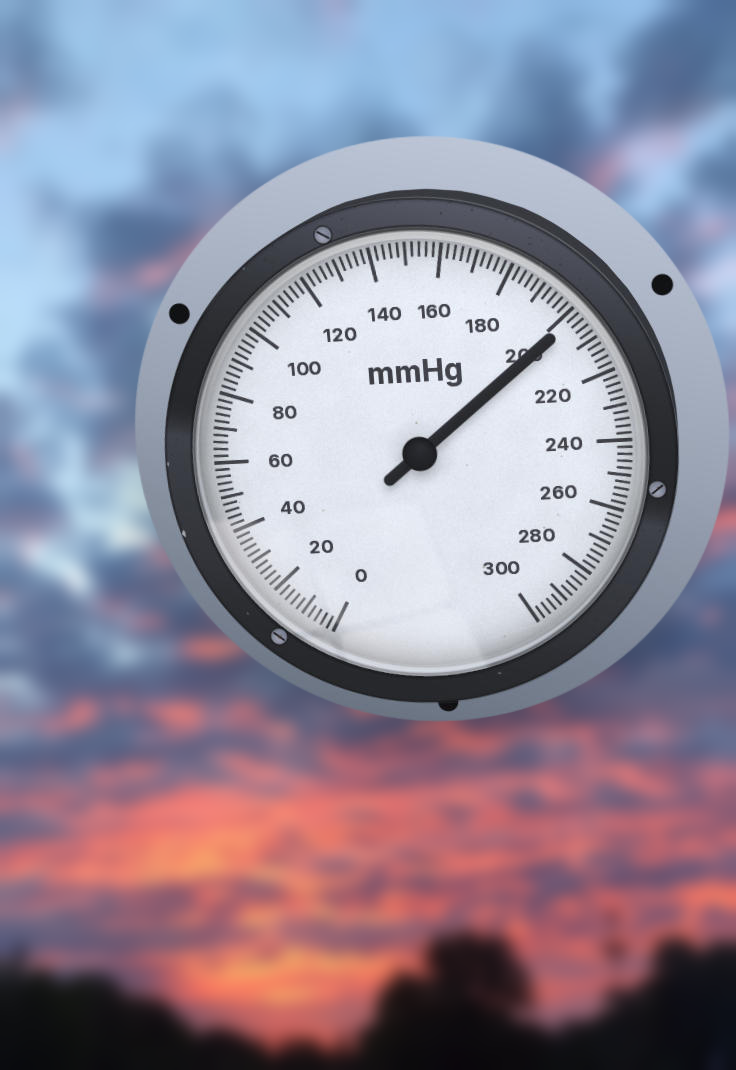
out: 202 mmHg
